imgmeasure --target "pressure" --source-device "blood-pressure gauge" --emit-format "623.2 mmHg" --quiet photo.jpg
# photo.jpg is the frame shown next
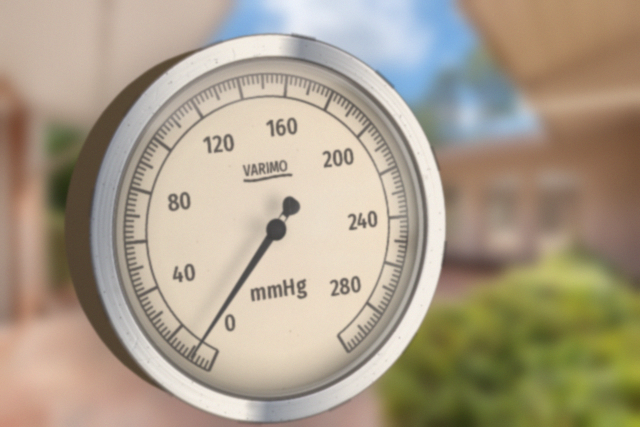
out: 10 mmHg
